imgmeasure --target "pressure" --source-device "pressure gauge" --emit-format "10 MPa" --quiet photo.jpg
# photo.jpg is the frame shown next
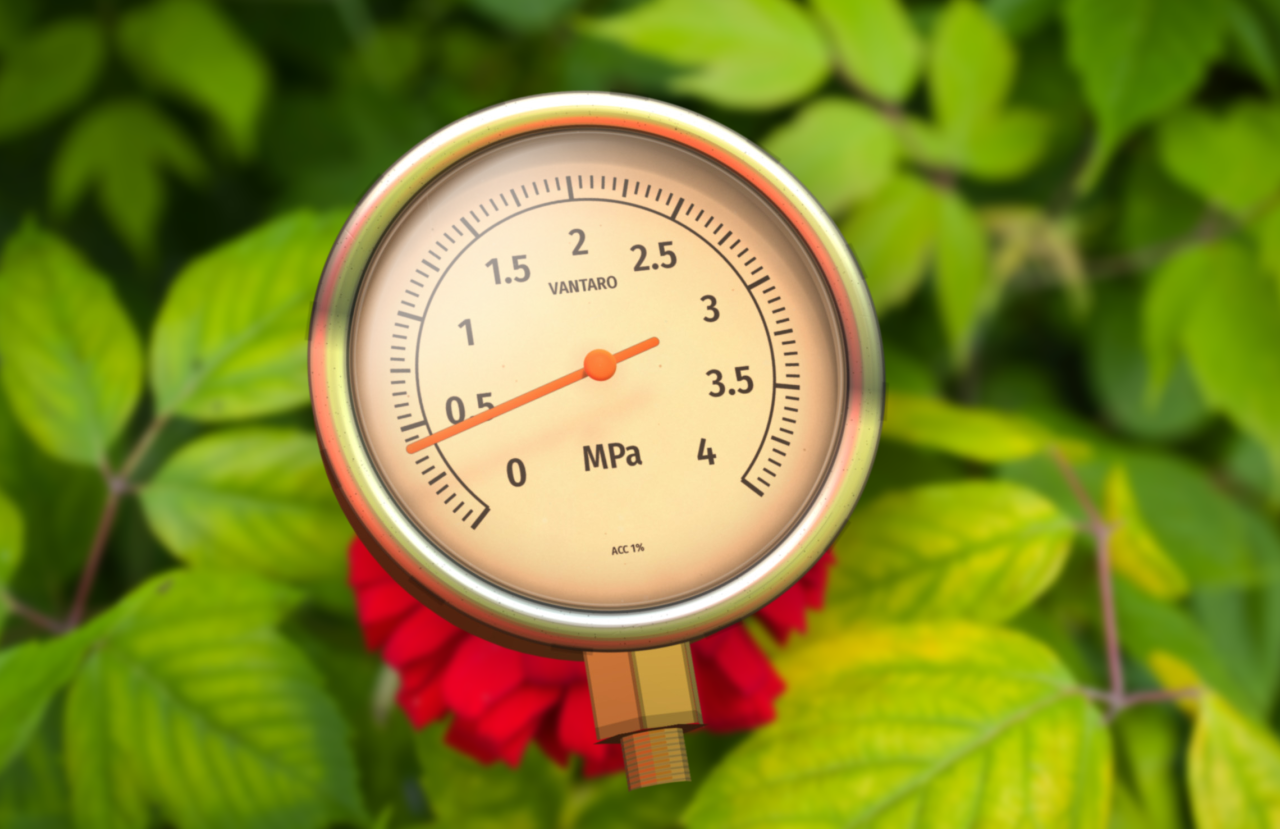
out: 0.4 MPa
